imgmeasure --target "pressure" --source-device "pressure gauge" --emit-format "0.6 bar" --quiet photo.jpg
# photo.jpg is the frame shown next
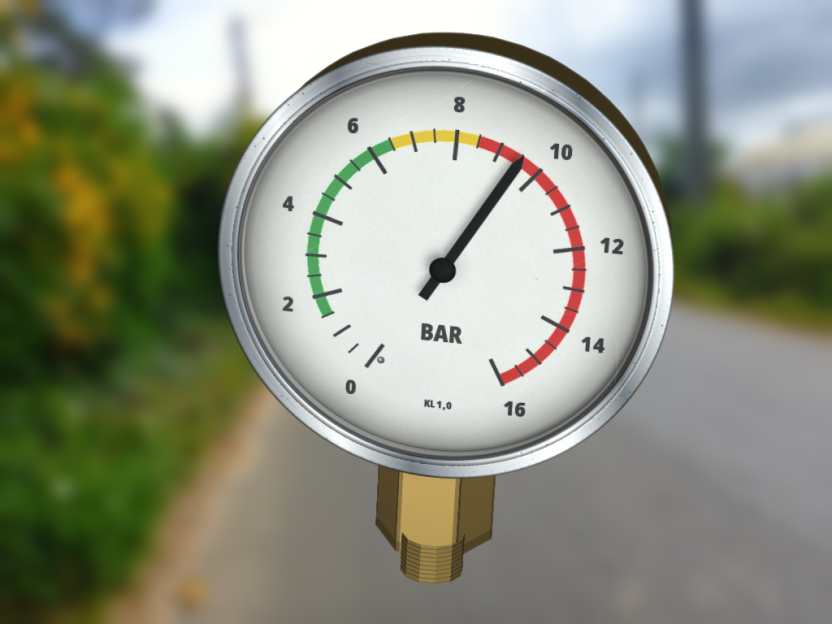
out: 9.5 bar
